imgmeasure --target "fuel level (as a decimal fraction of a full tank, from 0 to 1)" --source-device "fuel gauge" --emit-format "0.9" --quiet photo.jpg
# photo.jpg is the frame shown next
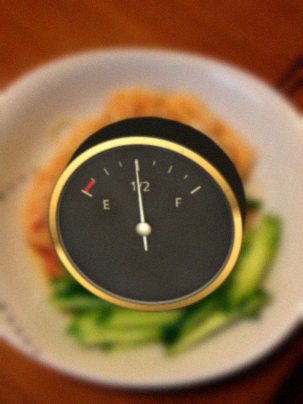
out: 0.5
